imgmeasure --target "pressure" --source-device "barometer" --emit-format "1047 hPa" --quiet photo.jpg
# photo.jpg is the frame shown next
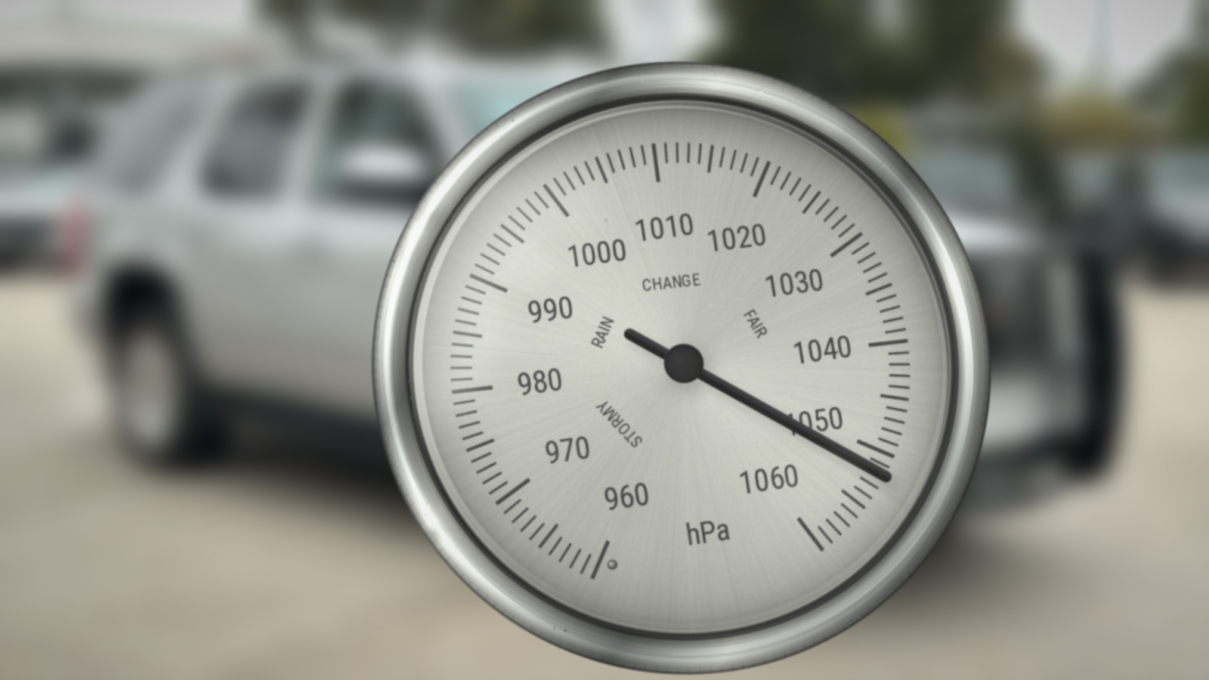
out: 1052 hPa
